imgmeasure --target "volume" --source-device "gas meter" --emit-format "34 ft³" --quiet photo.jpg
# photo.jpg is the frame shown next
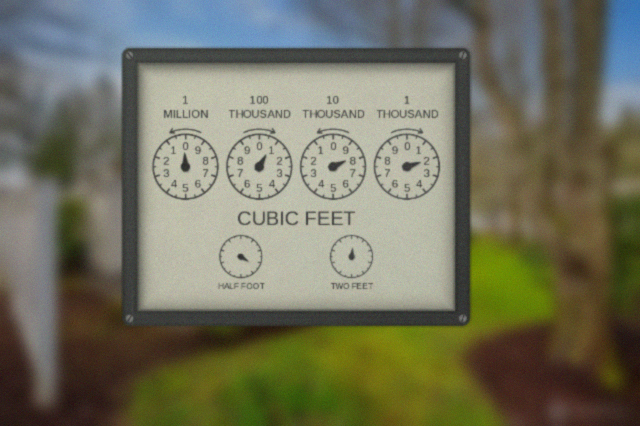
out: 8200 ft³
